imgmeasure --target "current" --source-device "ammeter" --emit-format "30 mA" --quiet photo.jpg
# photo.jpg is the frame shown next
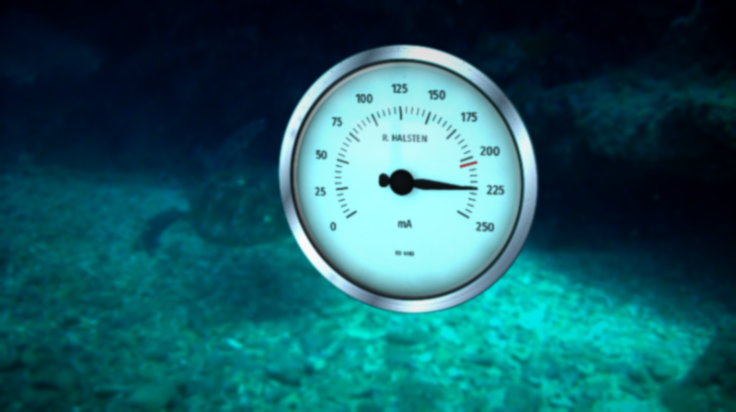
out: 225 mA
